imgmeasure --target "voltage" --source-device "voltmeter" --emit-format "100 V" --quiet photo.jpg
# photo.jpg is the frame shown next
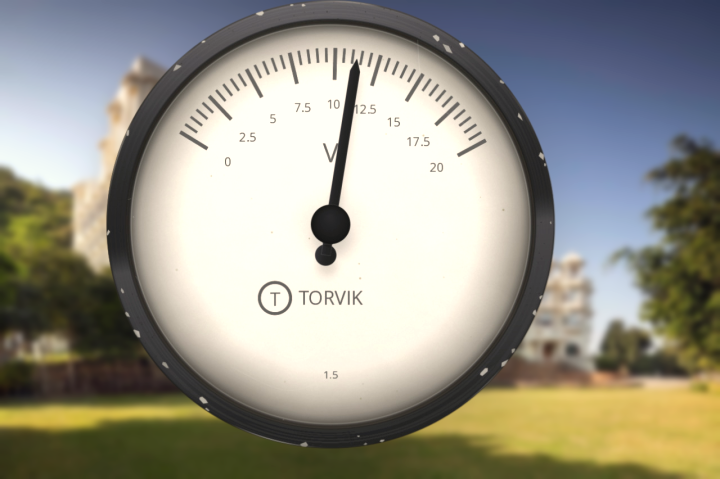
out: 11.25 V
